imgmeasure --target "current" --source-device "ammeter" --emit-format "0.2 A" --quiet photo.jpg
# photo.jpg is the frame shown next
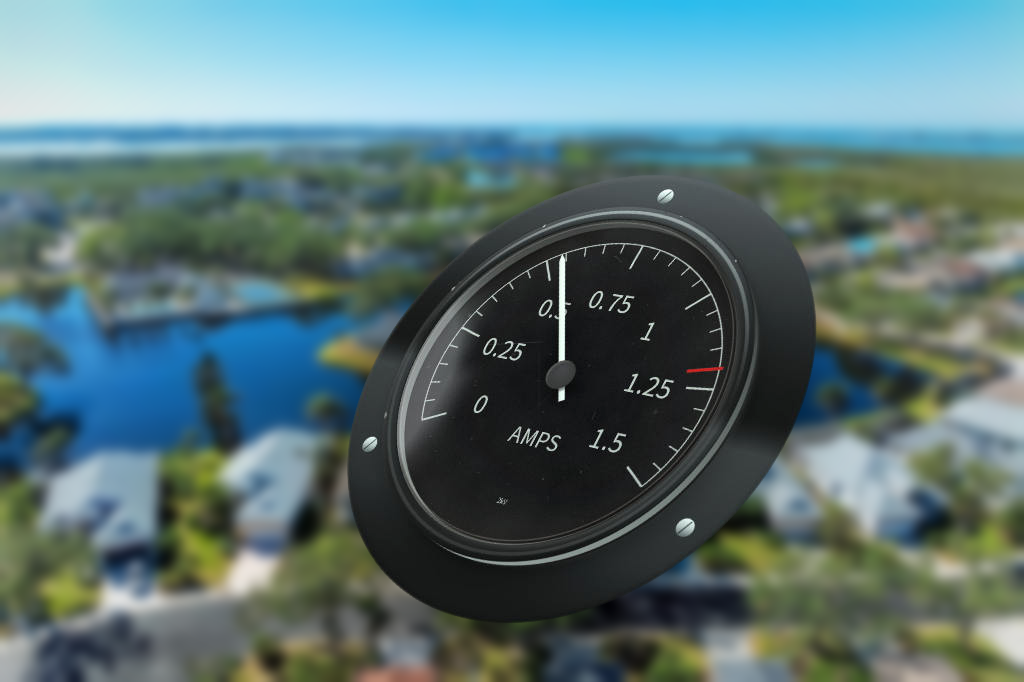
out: 0.55 A
